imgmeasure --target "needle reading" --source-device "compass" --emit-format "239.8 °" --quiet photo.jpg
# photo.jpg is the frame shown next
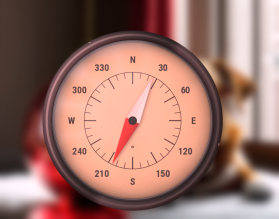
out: 205 °
